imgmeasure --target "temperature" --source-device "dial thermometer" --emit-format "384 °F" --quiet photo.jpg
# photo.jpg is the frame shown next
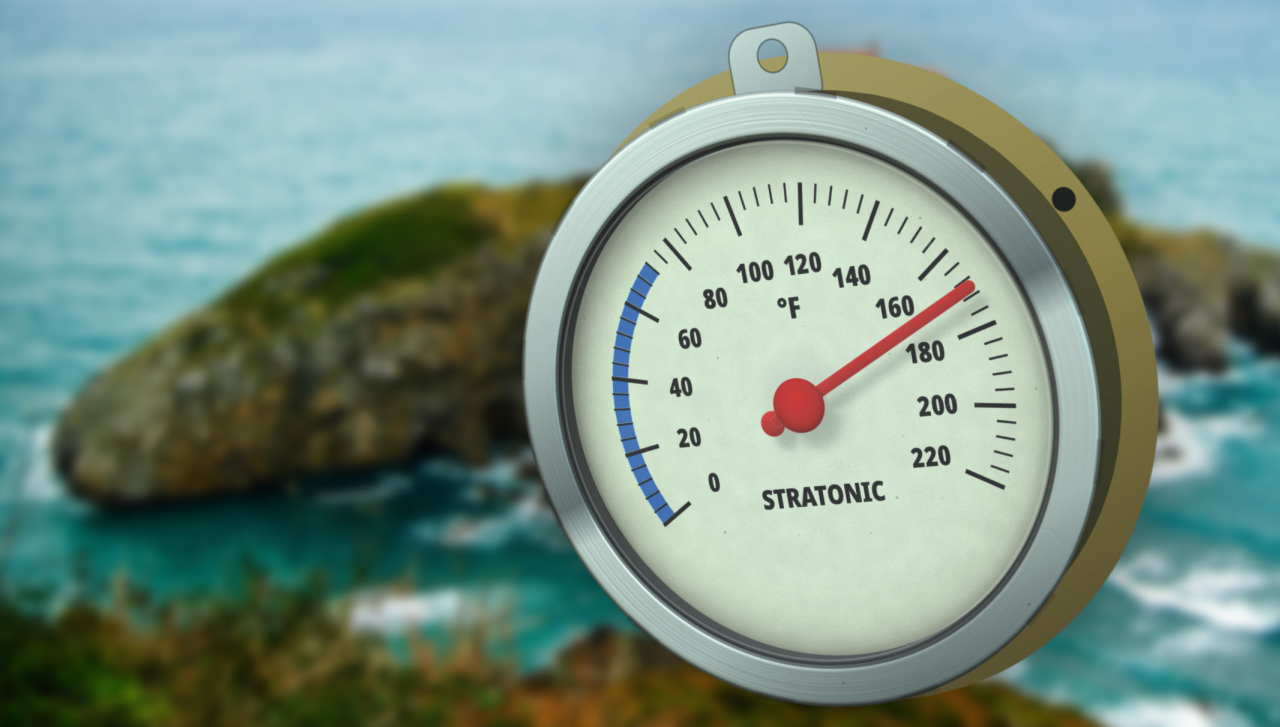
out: 170 °F
